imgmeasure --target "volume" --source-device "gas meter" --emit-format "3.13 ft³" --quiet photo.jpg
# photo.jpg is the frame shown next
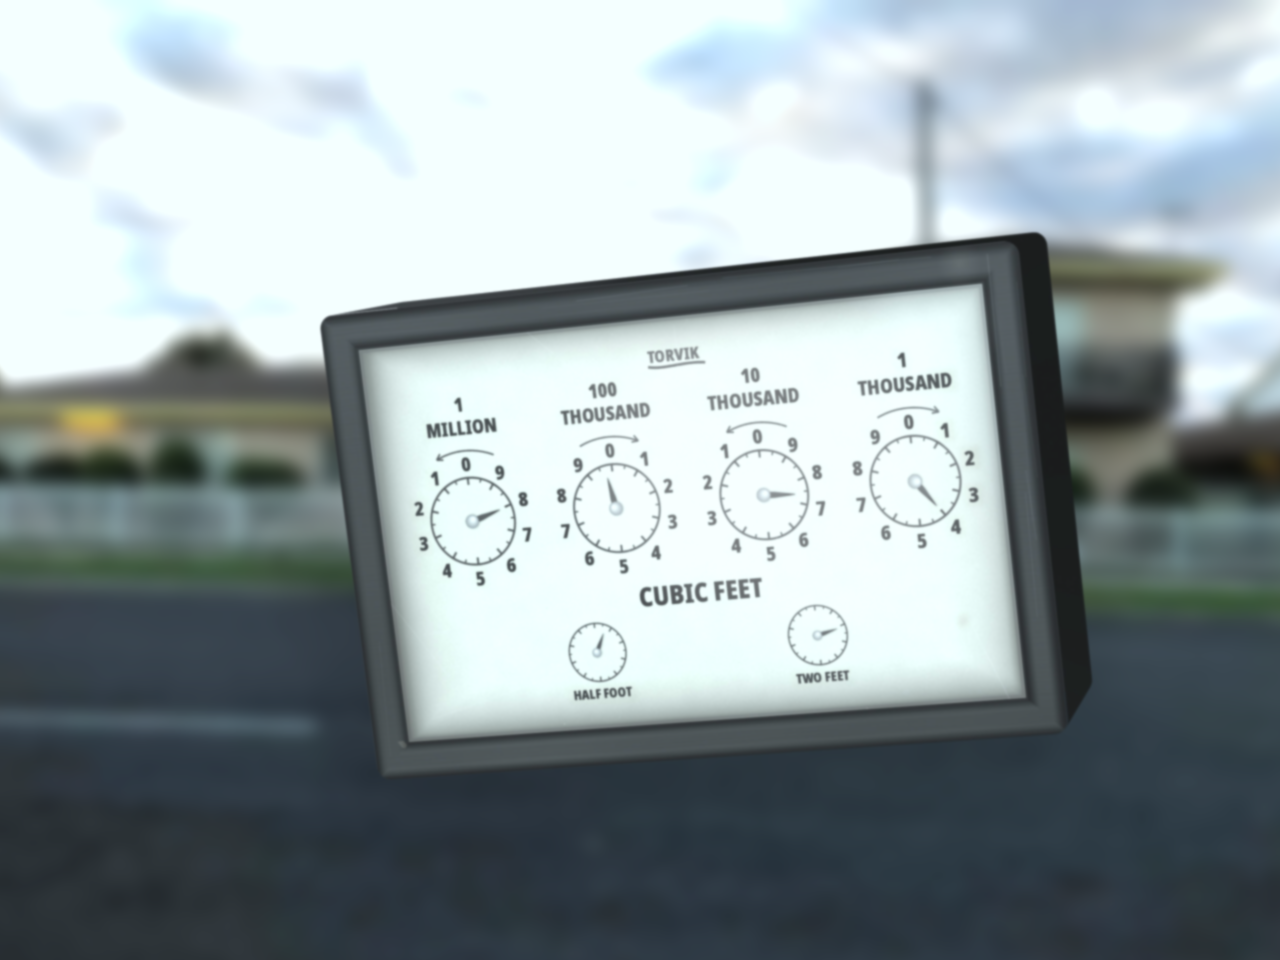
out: 797400 ft³
